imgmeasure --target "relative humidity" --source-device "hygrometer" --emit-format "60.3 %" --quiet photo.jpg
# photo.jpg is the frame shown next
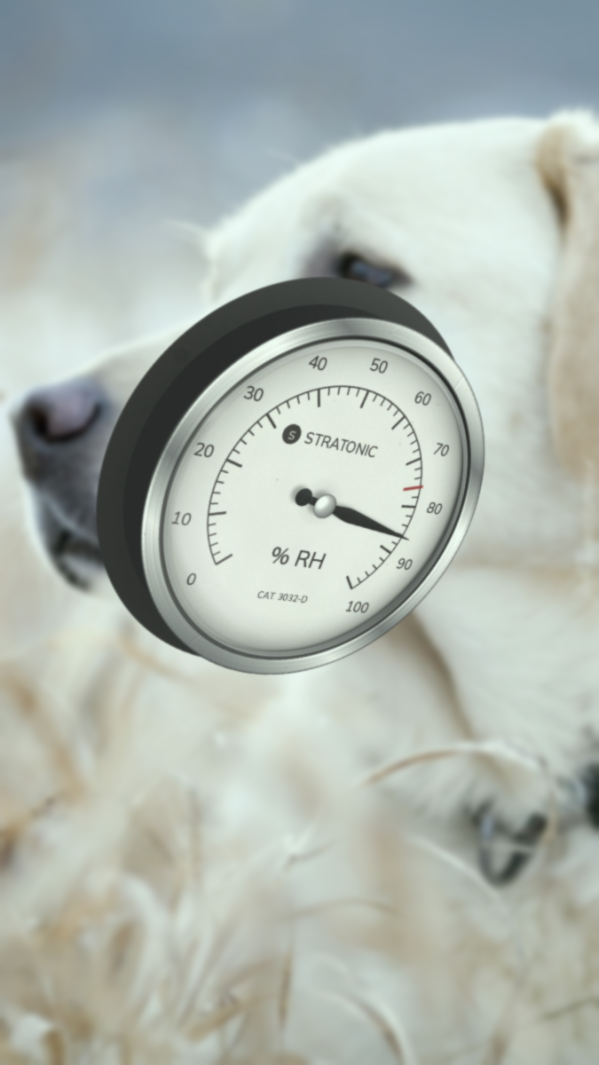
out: 86 %
